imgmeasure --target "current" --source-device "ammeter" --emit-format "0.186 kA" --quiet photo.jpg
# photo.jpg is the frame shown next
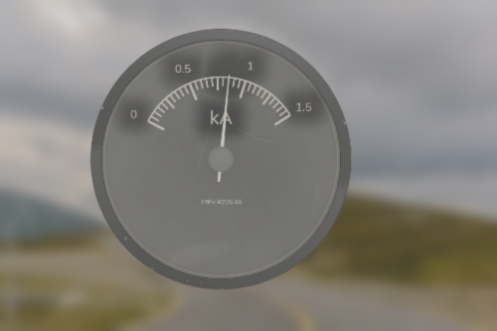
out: 0.85 kA
